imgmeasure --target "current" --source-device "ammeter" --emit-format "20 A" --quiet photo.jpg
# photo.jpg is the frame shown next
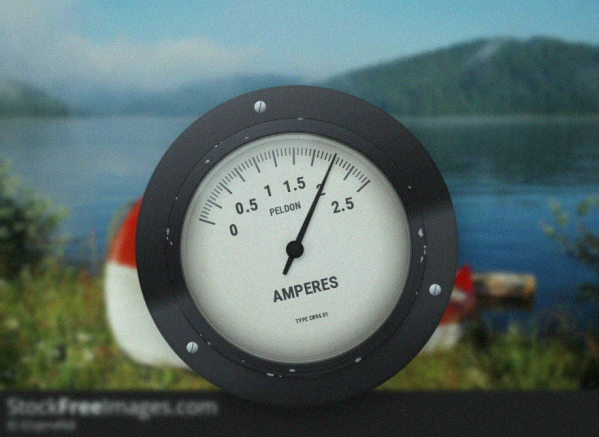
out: 2 A
